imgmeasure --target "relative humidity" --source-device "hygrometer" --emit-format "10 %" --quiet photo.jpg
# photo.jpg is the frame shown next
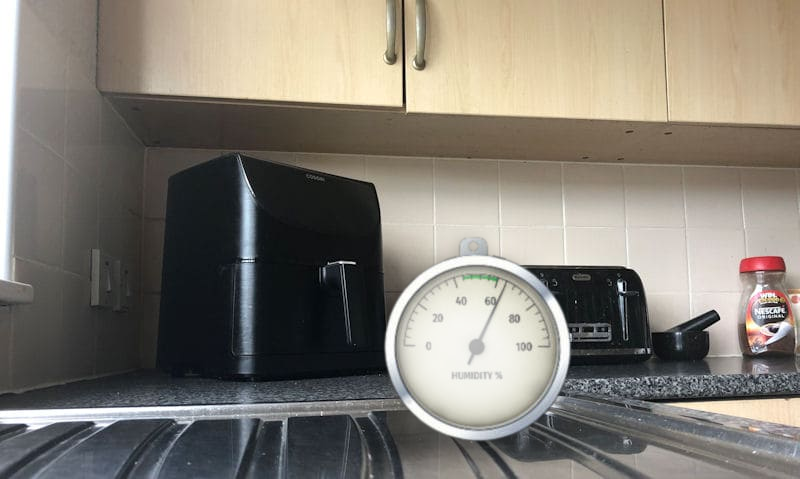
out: 64 %
